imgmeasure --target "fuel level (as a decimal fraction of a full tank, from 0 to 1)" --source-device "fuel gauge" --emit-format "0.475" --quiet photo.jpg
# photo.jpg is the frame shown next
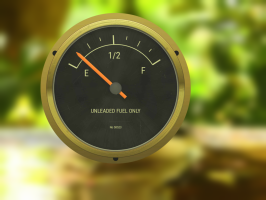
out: 0.125
